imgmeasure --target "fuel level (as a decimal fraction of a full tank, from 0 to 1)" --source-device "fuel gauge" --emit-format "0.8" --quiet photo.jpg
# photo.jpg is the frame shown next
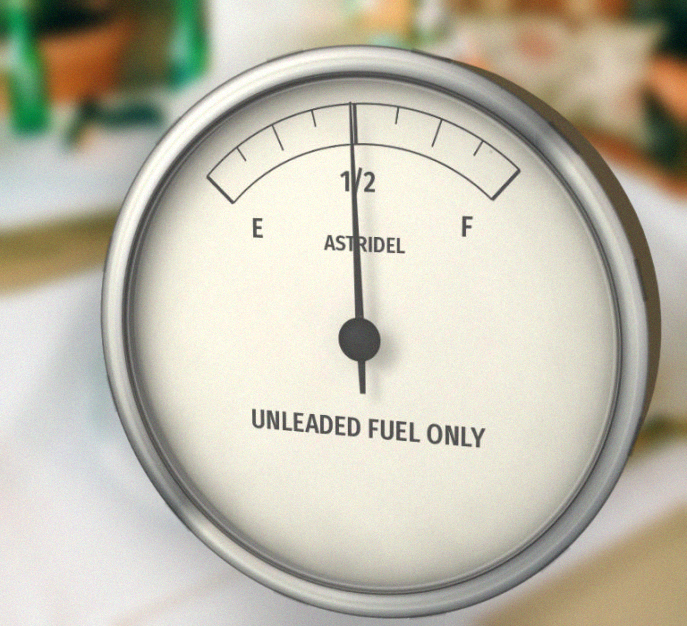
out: 0.5
